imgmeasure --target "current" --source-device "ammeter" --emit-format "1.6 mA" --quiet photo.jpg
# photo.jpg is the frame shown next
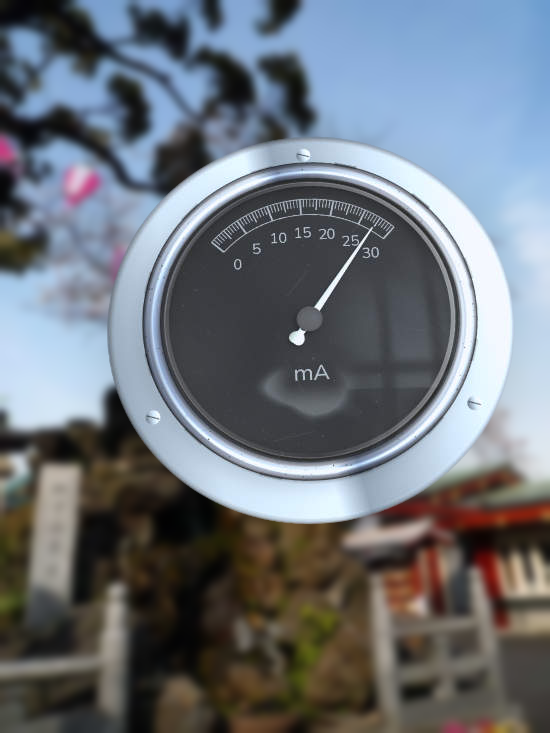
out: 27.5 mA
